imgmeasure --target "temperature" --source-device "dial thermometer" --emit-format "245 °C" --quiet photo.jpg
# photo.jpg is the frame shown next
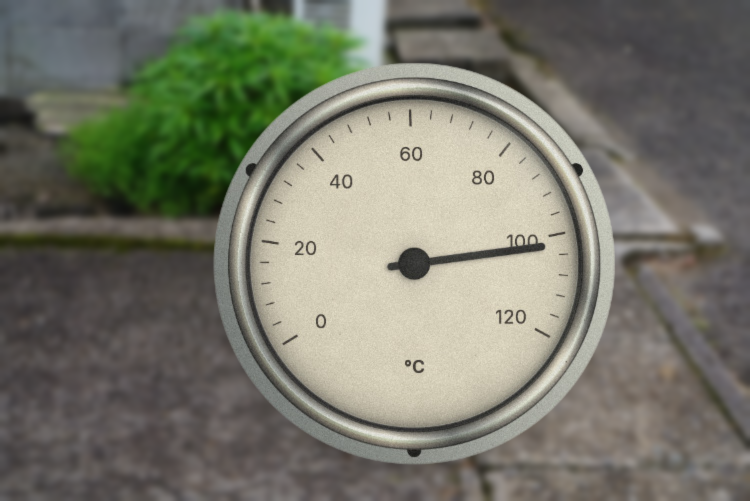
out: 102 °C
